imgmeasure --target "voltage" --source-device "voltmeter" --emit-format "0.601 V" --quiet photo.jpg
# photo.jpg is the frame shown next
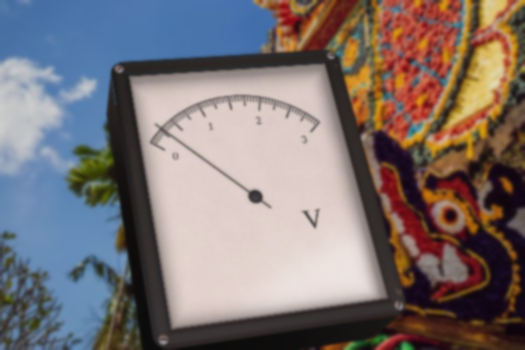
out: 0.25 V
